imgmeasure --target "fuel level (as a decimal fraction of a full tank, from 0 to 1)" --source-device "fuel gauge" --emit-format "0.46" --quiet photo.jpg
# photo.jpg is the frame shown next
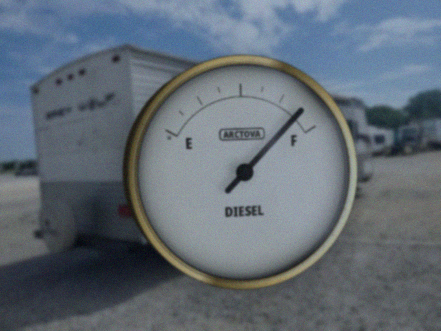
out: 0.875
